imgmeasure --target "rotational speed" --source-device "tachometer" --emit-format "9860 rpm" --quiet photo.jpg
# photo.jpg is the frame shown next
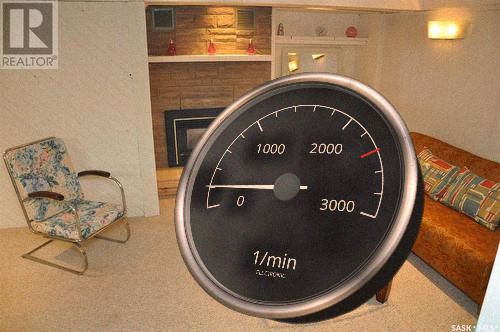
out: 200 rpm
